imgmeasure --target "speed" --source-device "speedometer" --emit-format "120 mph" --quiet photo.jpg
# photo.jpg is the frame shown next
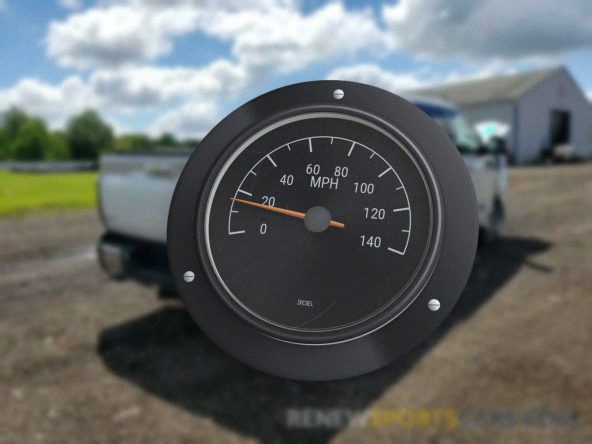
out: 15 mph
